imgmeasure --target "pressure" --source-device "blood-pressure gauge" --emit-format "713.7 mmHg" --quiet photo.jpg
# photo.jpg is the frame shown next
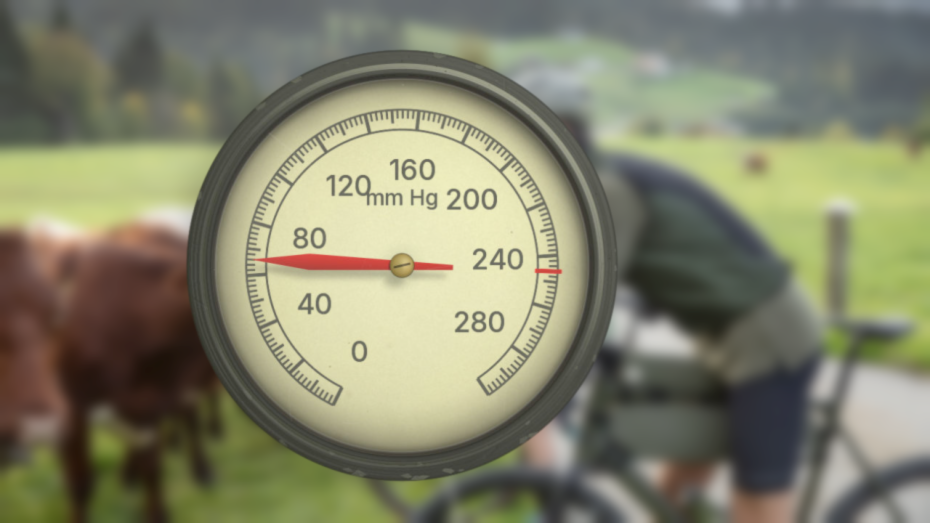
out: 66 mmHg
